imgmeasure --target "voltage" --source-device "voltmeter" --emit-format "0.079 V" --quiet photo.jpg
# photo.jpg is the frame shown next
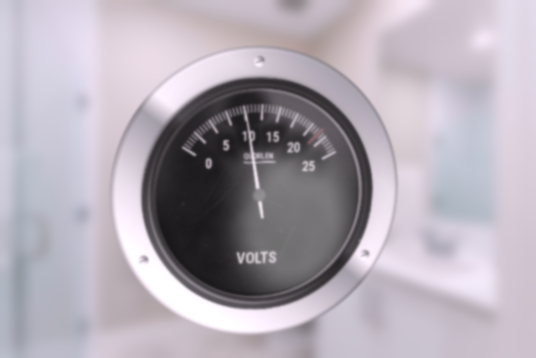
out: 10 V
